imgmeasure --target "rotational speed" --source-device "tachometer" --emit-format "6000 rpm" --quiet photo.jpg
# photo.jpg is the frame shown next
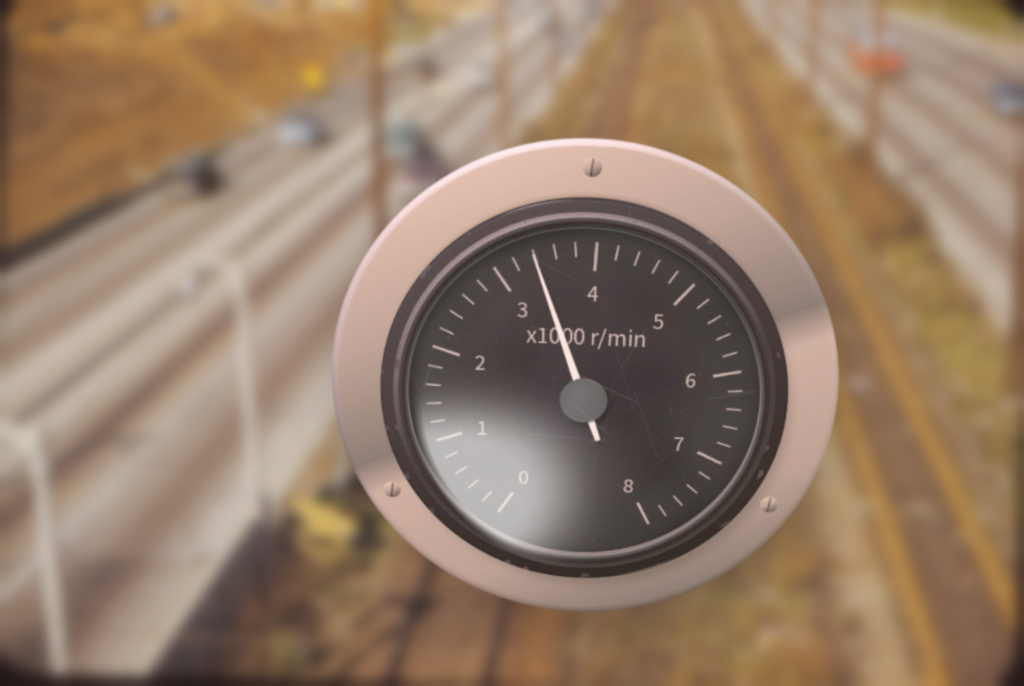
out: 3400 rpm
